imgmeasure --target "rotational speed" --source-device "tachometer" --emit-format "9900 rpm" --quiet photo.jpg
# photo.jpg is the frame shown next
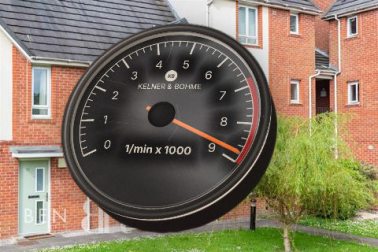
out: 8800 rpm
